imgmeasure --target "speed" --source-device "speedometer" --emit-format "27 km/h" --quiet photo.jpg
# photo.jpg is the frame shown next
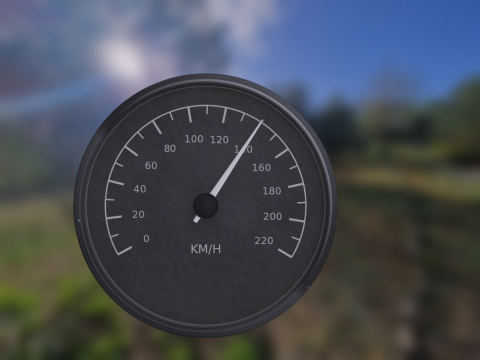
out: 140 km/h
